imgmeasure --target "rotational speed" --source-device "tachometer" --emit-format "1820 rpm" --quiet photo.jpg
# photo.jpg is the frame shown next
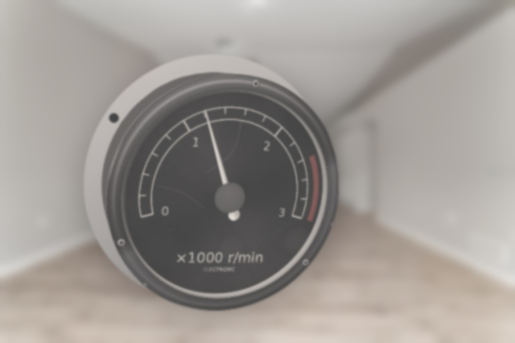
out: 1200 rpm
